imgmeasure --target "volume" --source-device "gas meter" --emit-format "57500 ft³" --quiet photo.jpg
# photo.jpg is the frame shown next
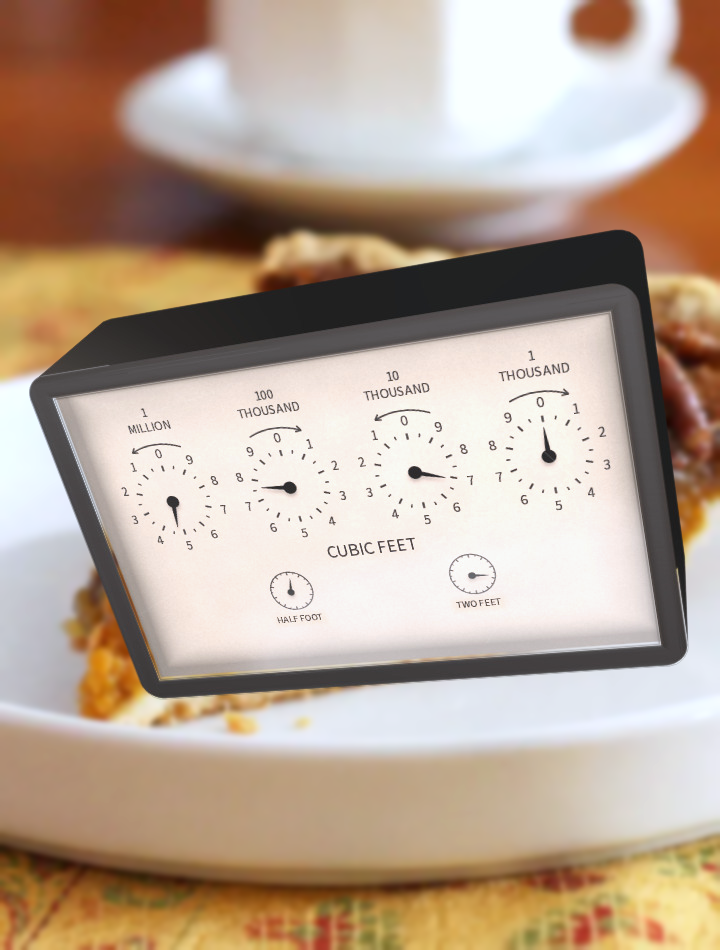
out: 477000 ft³
